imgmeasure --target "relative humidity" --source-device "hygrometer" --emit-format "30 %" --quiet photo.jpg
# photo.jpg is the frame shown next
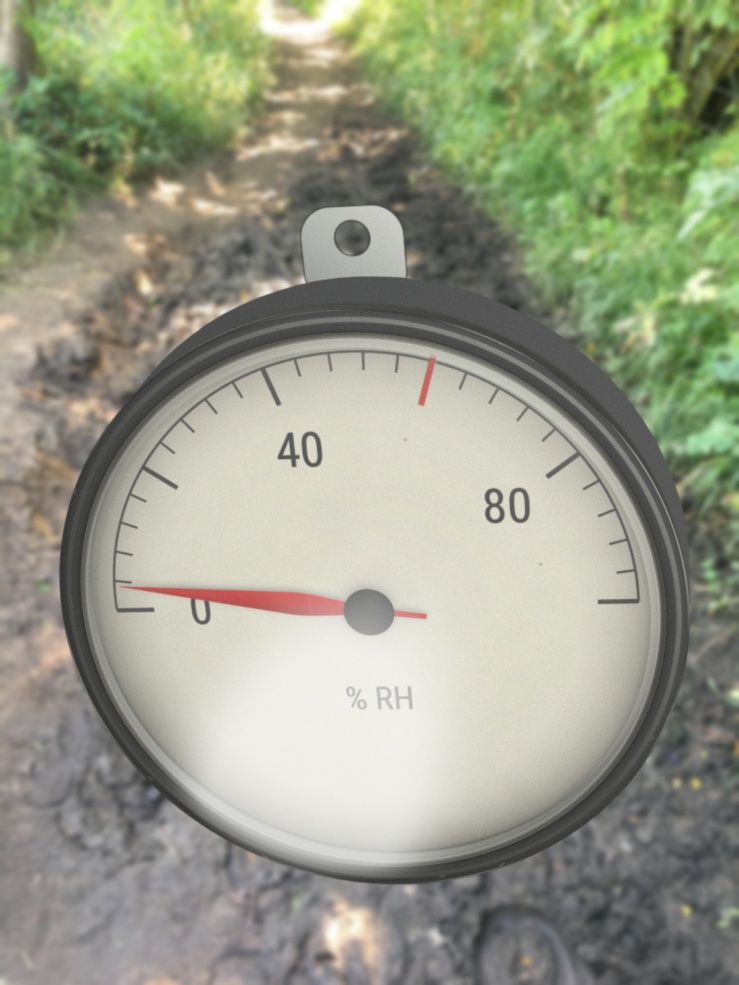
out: 4 %
